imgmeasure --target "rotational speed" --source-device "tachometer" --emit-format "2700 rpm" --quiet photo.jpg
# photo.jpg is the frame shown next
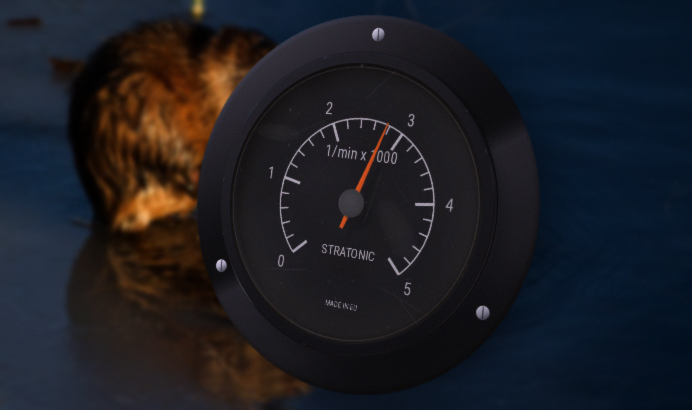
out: 2800 rpm
